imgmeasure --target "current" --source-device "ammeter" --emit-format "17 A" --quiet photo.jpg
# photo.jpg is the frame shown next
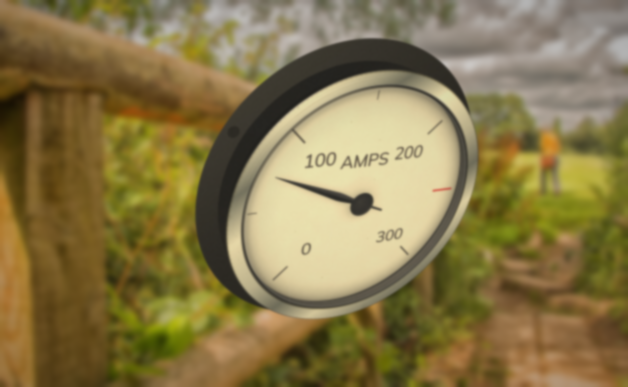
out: 75 A
